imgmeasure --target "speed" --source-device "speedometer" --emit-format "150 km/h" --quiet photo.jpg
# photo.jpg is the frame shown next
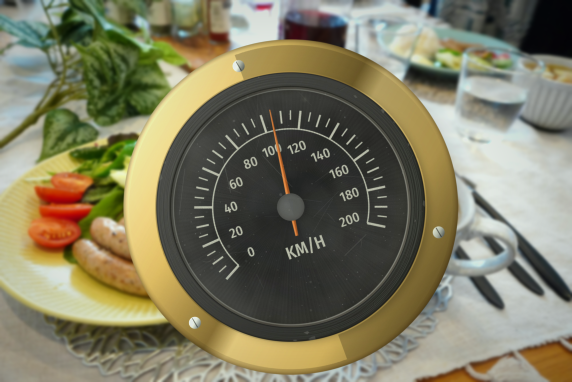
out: 105 km/h
